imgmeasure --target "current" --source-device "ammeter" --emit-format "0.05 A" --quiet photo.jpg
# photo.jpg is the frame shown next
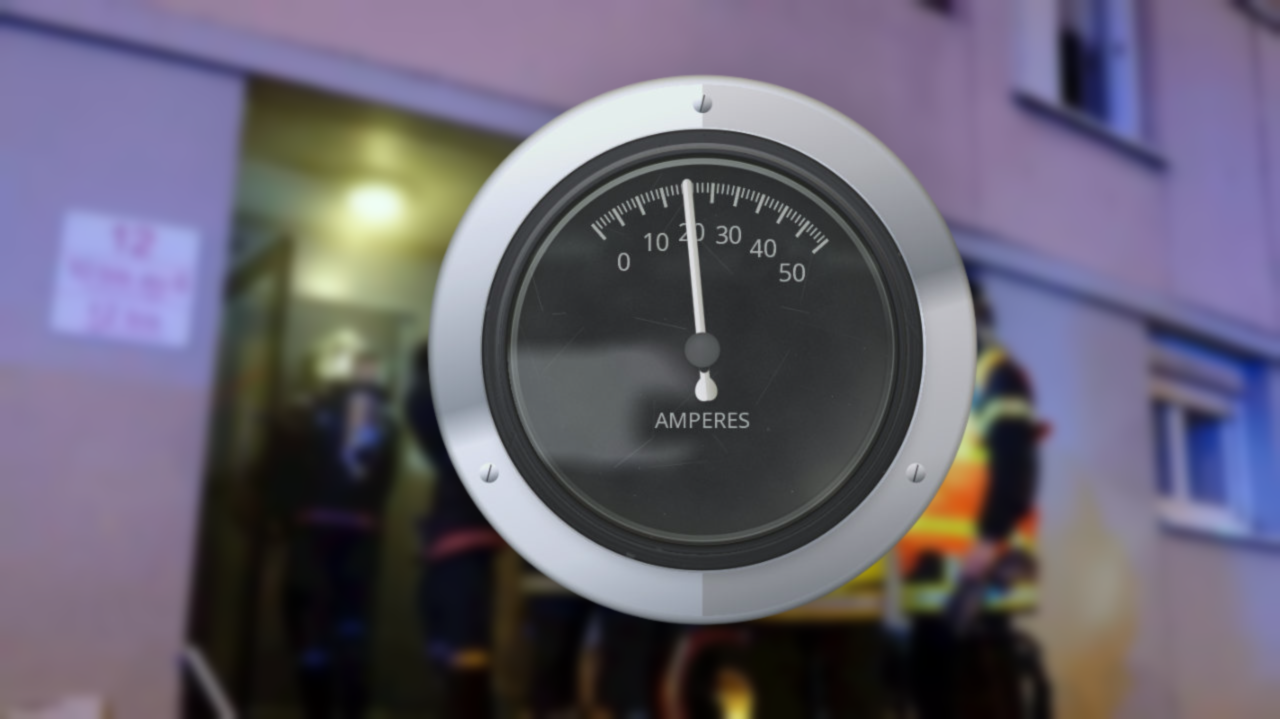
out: 20 A
